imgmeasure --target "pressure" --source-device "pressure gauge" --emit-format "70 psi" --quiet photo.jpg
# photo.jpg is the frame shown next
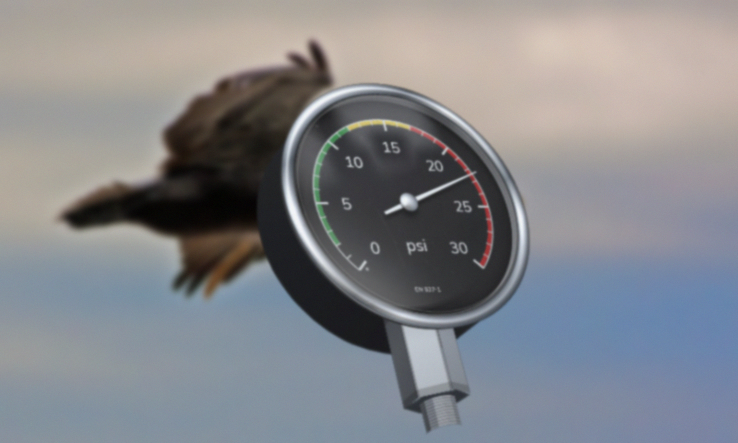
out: 22.5 psi
